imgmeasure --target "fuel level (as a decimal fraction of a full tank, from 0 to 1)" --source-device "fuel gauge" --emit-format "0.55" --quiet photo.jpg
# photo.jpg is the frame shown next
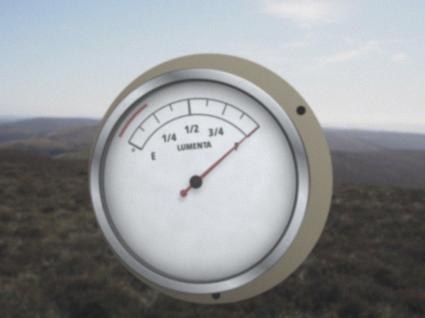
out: 1
